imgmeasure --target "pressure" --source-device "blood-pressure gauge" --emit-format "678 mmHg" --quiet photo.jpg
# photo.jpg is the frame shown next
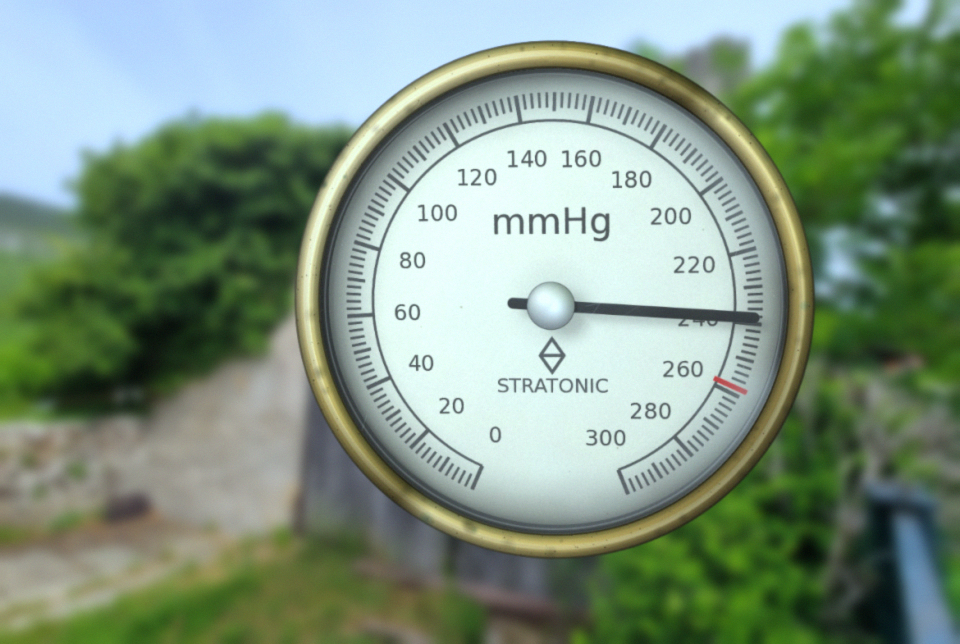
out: 238 mmHg
